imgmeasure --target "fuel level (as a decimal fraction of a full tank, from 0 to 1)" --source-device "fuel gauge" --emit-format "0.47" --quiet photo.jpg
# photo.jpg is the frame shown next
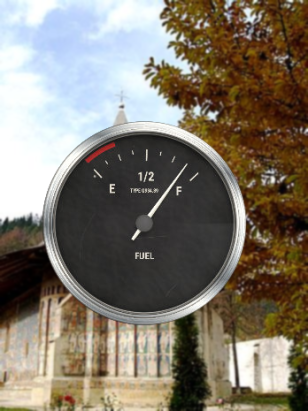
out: 0.875
